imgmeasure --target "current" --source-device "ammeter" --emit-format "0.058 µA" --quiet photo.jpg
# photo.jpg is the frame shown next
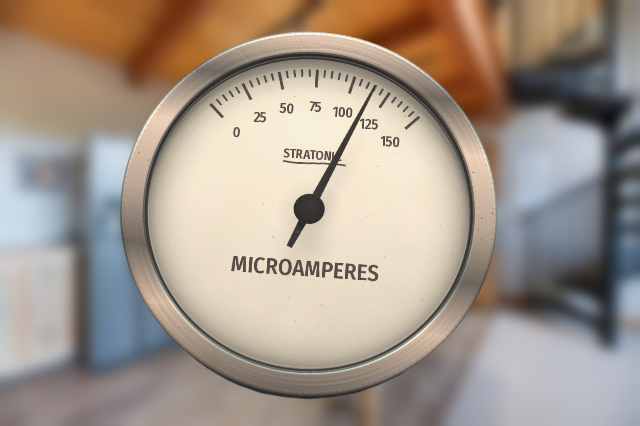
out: 115 µA
